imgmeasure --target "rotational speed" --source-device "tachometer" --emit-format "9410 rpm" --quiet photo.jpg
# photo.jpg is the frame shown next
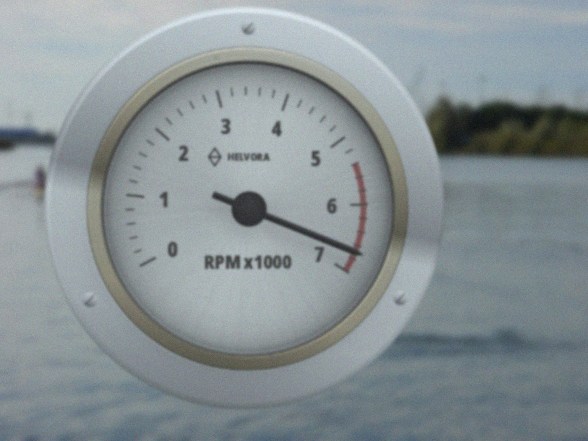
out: 6700 rpm
